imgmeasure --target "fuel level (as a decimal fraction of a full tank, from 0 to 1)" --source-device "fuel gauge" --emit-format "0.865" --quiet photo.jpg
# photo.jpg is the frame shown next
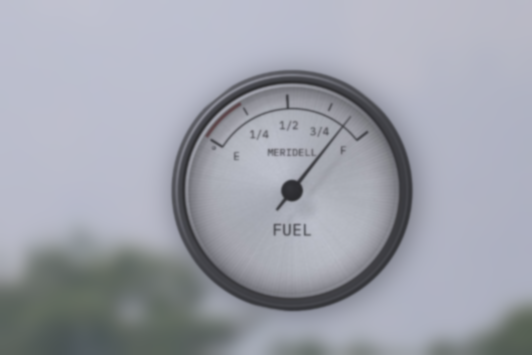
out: 0.875
